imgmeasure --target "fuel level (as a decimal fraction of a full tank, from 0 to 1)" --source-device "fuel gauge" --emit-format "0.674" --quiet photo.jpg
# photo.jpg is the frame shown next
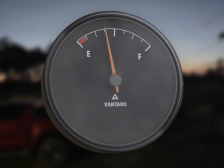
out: 0.375
